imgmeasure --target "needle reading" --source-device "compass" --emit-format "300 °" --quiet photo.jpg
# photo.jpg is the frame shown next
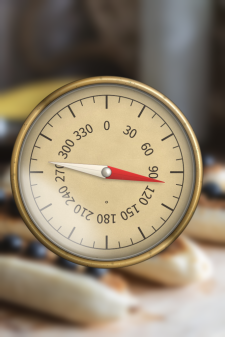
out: 100 °
